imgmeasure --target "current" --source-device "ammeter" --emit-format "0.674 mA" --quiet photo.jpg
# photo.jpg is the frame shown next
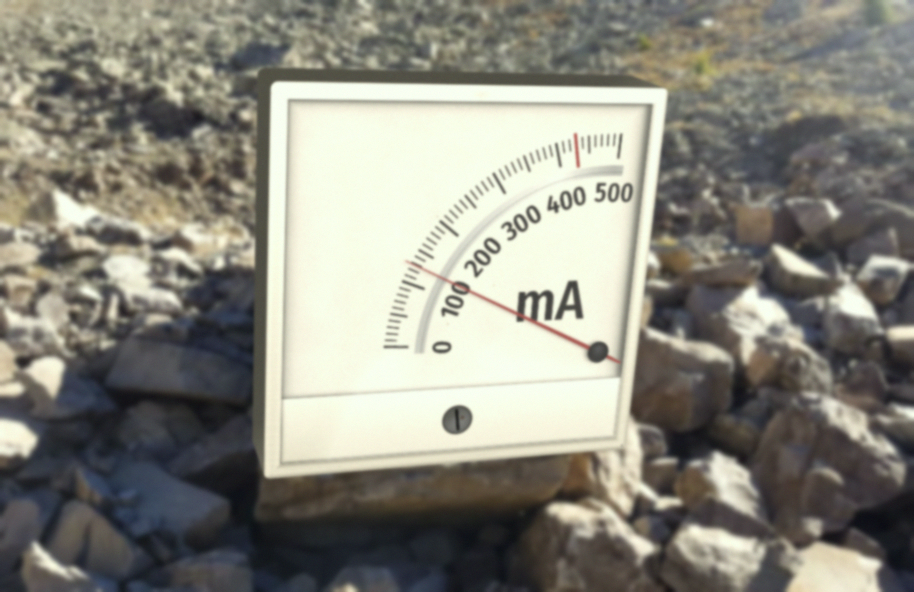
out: 130 mA
